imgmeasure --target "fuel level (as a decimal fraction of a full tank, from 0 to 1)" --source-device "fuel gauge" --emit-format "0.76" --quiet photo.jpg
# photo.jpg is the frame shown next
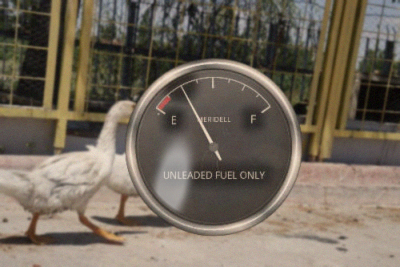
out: 0.25
